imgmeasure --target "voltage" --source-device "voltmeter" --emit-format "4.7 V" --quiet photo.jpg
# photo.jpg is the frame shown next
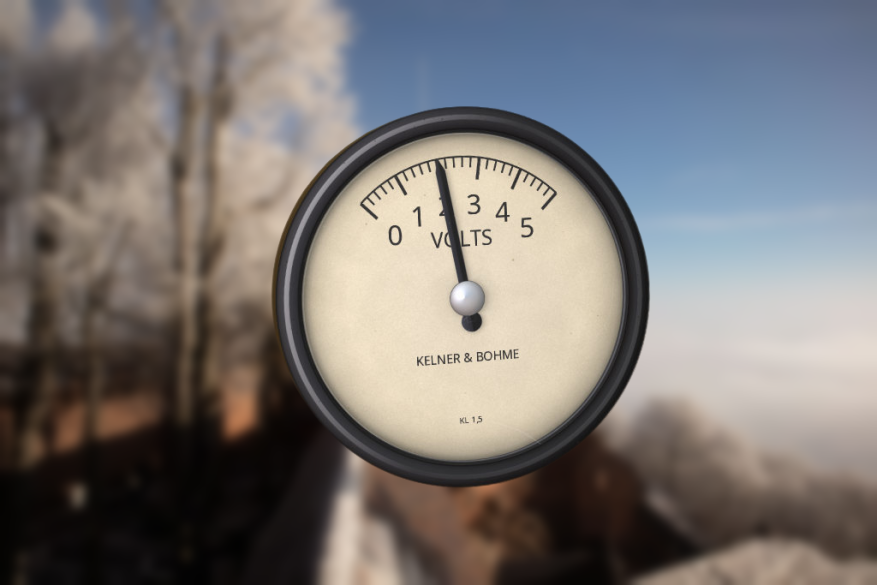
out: 2 V
